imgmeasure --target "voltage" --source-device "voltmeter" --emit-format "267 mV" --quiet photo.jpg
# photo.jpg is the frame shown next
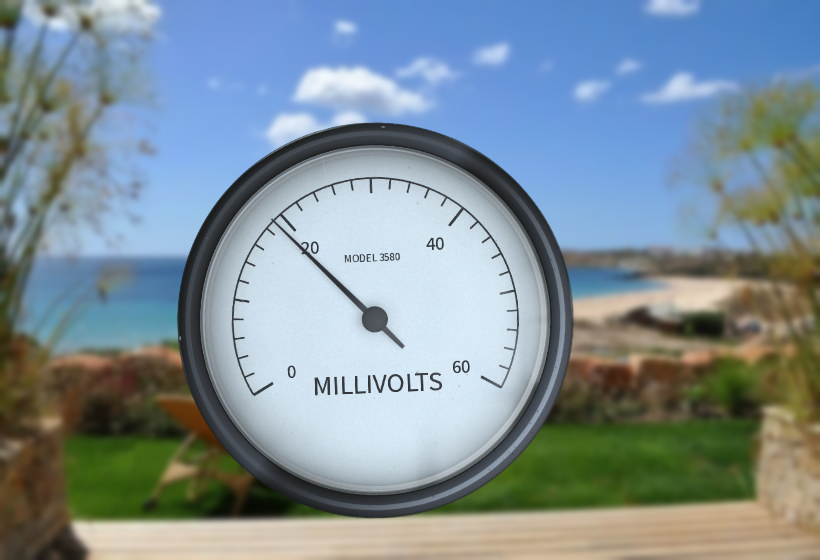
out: 19 mV
